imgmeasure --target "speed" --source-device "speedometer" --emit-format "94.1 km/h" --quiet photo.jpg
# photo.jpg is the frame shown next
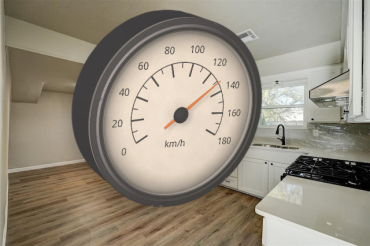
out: 130 km/h
